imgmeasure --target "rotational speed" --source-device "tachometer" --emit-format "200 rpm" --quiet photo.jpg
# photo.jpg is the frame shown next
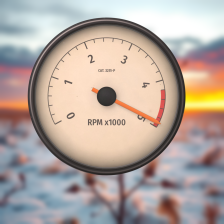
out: 4900 rpm
